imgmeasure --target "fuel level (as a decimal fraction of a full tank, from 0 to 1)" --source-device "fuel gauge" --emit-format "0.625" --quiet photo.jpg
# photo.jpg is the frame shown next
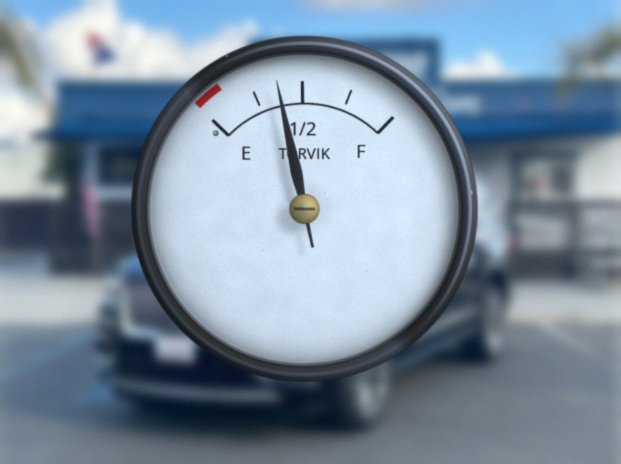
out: 0.375
